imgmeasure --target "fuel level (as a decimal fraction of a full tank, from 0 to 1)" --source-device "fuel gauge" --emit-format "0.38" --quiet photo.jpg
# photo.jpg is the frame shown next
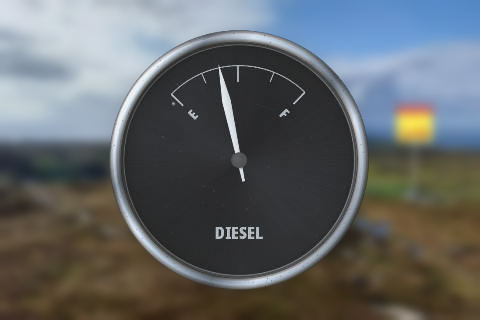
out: 0.375
